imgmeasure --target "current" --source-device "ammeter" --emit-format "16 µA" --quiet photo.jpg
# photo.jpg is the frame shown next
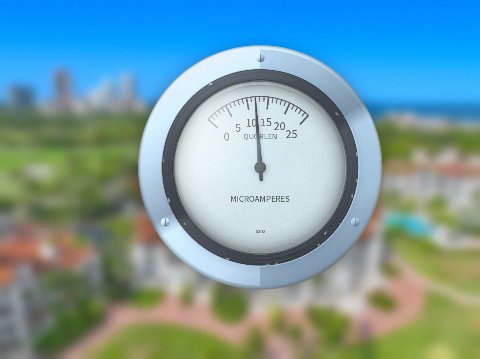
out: 12 µA
